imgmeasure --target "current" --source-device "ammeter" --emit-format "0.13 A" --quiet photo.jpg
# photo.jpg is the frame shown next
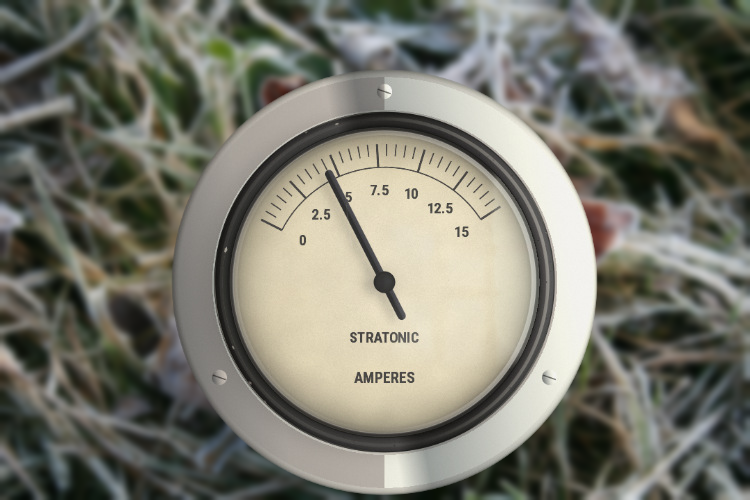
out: 4.5 A
